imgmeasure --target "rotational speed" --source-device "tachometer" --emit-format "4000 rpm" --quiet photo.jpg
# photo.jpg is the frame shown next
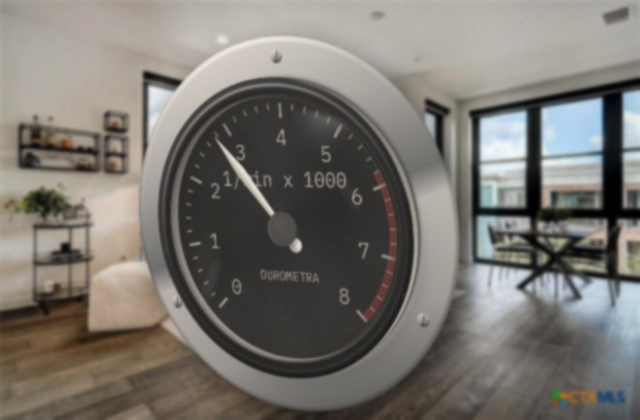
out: 2800 rpm
